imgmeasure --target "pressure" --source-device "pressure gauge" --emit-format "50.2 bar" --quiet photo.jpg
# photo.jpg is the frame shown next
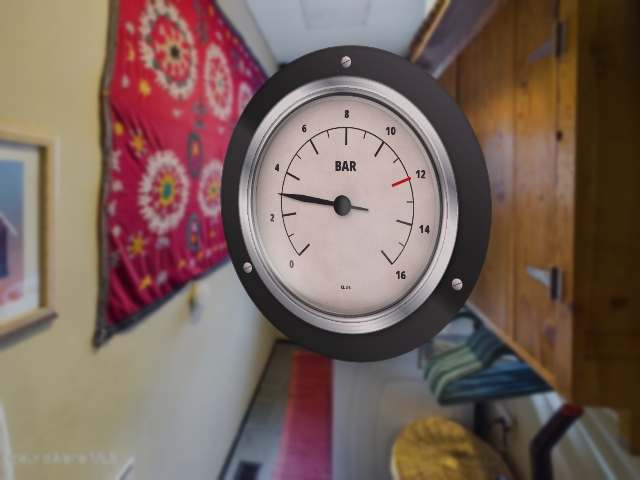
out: 3 bar
